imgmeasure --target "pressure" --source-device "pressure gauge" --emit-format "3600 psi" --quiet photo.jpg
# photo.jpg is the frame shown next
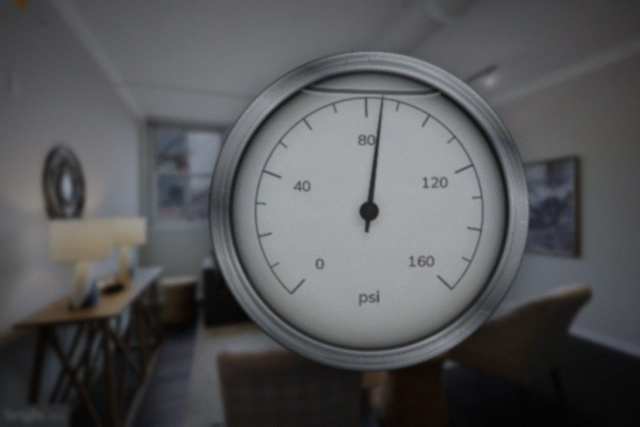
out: 85 psi
